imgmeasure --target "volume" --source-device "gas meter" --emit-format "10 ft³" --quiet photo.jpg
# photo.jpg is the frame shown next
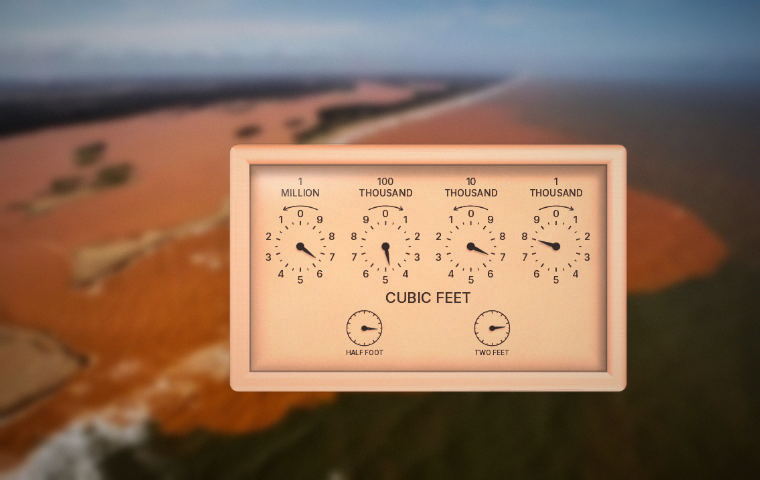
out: 646800 ft³
